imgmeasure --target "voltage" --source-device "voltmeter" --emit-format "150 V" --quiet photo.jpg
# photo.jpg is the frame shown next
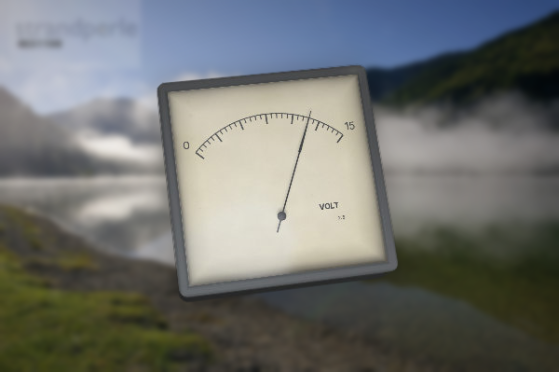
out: 11.5 V
